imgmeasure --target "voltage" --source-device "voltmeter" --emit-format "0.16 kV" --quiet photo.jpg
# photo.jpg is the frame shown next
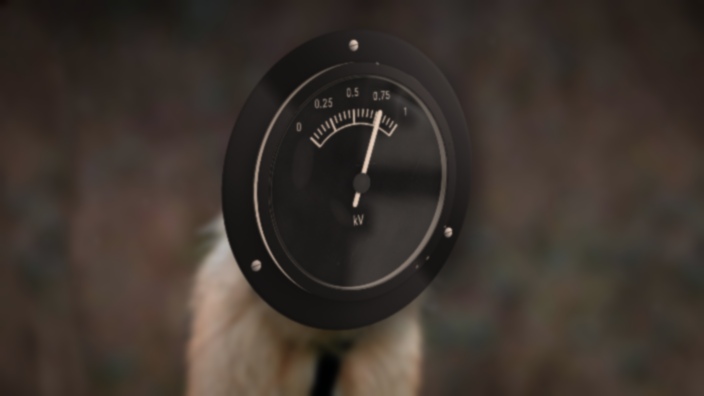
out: 0.75 kV
